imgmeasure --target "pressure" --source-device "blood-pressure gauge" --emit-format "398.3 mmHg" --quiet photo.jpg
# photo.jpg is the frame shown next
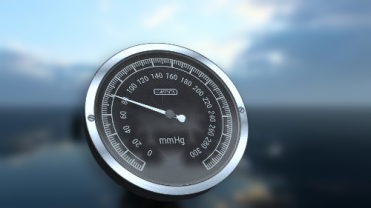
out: 80 mmHg
